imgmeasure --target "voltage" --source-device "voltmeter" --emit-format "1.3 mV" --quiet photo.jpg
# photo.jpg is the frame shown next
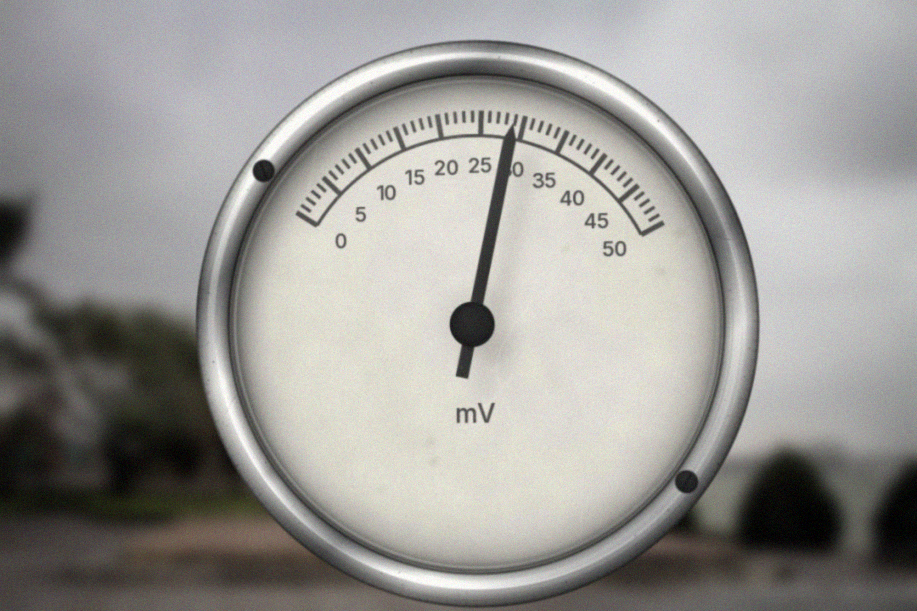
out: 29 mV
